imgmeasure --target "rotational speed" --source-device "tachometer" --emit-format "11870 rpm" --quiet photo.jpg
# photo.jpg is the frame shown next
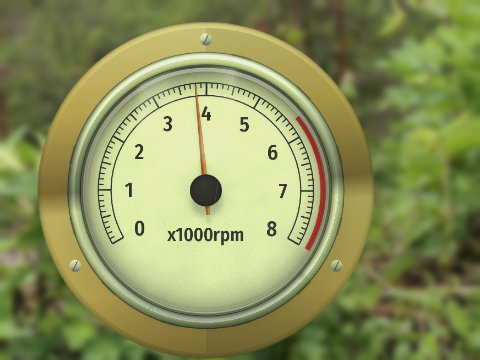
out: 3800 rpm
